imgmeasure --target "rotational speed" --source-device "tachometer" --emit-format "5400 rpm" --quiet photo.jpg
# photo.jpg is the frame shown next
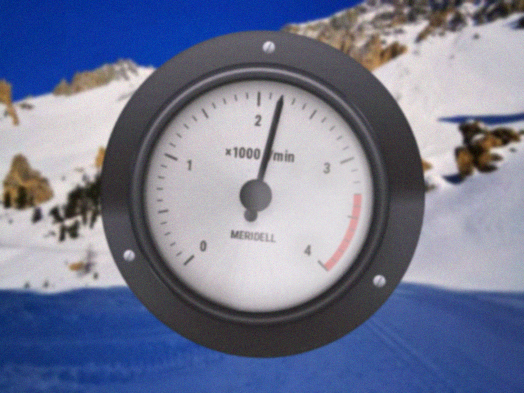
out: 2200 rpm
